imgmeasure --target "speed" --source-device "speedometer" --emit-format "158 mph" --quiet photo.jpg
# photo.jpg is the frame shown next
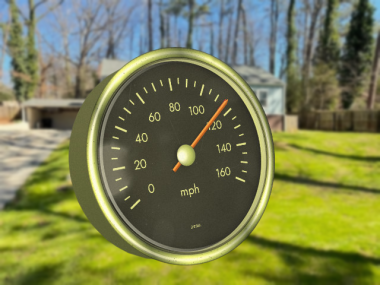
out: 115 mph
